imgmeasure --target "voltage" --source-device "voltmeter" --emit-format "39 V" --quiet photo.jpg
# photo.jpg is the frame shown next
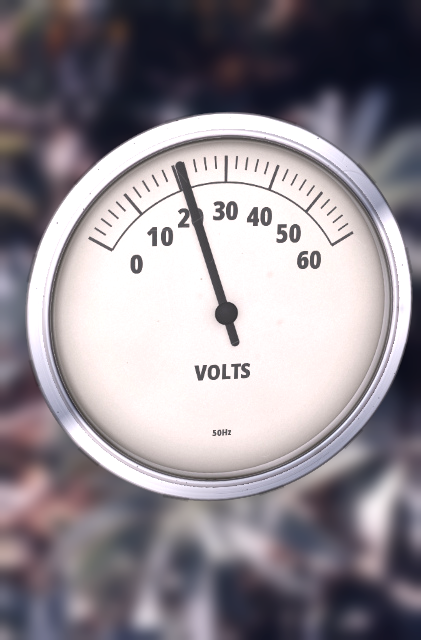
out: 21 V
